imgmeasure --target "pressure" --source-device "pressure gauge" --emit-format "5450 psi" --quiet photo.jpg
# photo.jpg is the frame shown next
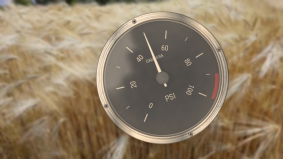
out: 50 psi
